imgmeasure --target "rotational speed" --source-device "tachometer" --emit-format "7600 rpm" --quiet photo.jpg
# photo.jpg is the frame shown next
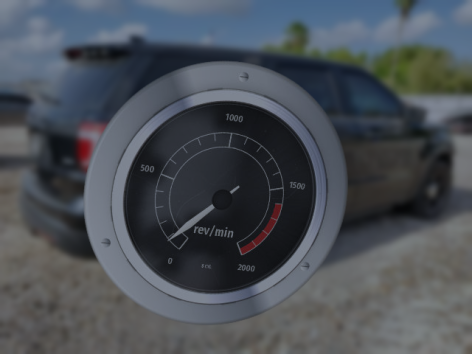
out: 100 rpm
